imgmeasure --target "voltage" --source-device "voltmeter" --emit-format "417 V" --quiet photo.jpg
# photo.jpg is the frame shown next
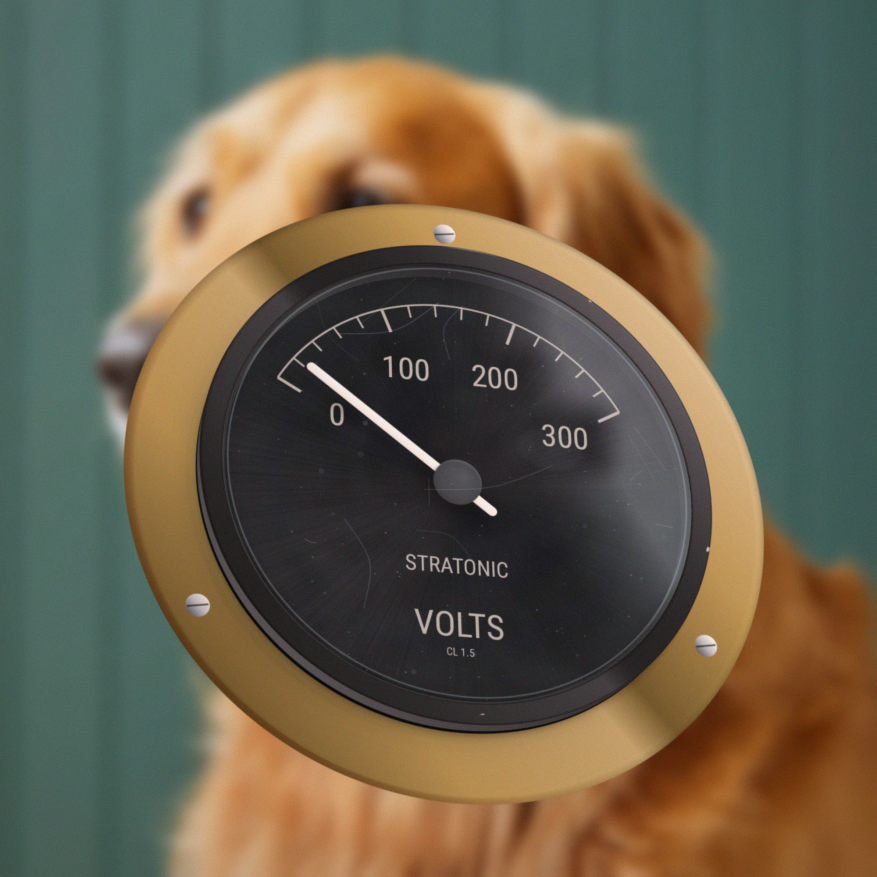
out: 20 V
